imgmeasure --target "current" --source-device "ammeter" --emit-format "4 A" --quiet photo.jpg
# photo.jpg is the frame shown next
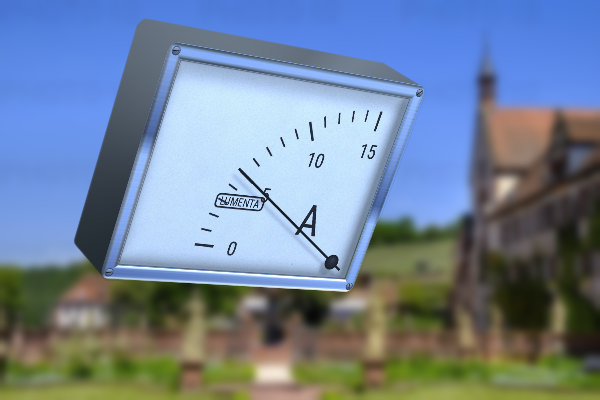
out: 5 A
